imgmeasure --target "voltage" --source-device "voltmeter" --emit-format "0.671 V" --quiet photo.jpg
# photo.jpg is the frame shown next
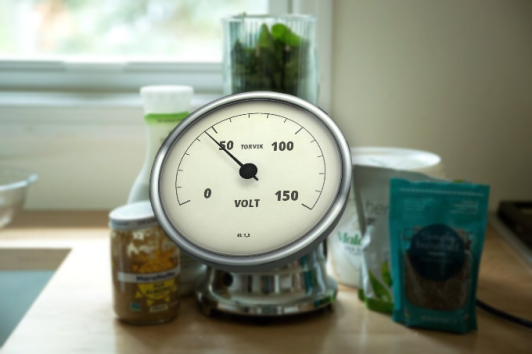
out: 45 V
